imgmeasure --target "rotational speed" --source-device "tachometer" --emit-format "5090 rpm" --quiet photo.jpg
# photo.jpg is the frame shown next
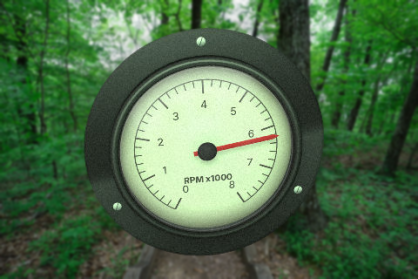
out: 6200 rpm
